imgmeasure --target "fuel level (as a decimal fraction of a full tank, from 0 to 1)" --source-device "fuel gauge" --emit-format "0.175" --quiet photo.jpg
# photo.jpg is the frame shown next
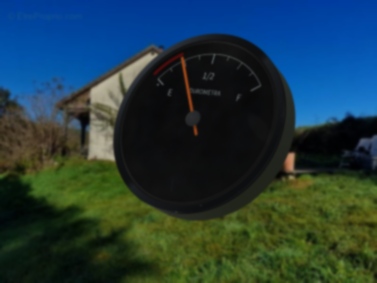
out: 0.25
